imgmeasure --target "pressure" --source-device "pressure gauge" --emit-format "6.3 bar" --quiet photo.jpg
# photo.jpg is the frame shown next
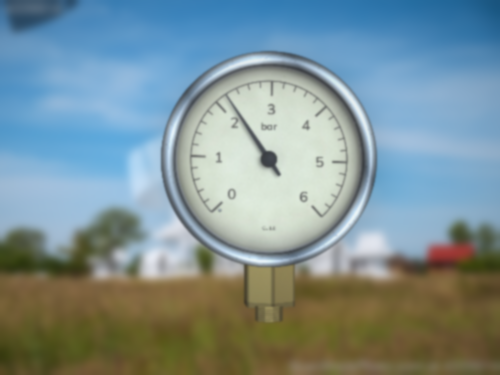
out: 2.2 bar
